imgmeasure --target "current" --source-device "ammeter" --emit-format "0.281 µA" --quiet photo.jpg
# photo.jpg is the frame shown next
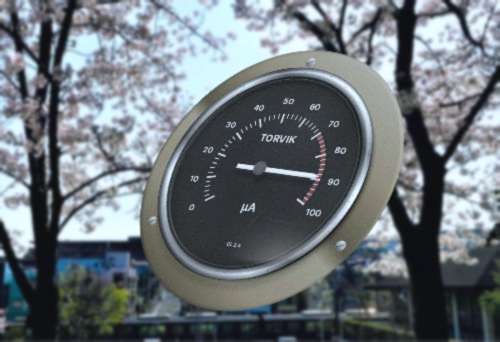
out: 90 µA
